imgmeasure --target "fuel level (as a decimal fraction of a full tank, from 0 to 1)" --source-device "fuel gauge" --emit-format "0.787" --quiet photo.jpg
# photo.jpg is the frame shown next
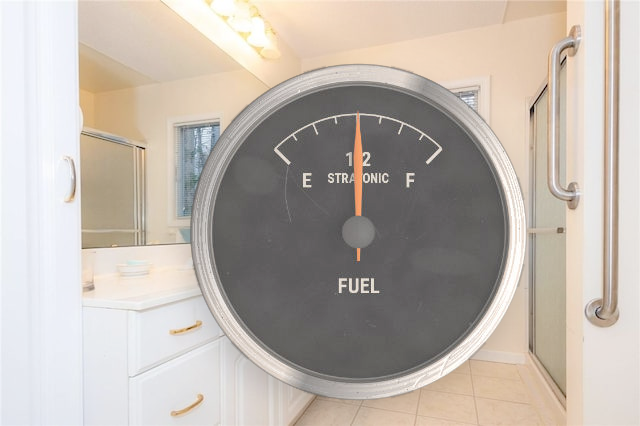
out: 0.5
